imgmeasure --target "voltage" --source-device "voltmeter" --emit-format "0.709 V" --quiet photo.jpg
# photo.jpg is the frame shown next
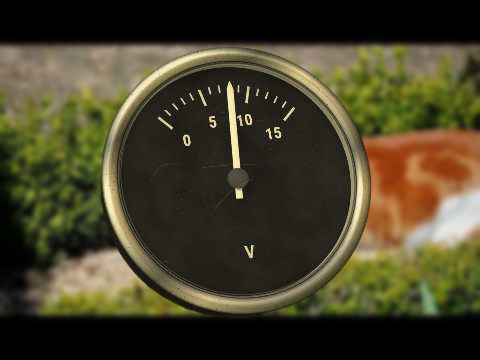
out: 8 V
